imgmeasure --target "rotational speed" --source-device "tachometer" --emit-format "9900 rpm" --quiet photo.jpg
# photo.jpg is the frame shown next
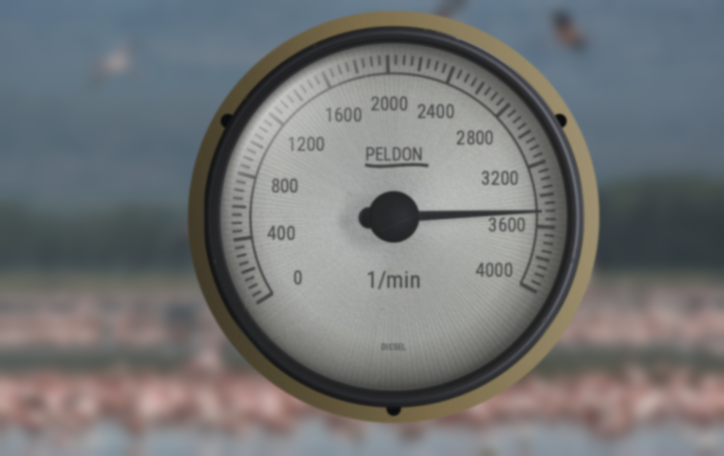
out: 3500 rpm
